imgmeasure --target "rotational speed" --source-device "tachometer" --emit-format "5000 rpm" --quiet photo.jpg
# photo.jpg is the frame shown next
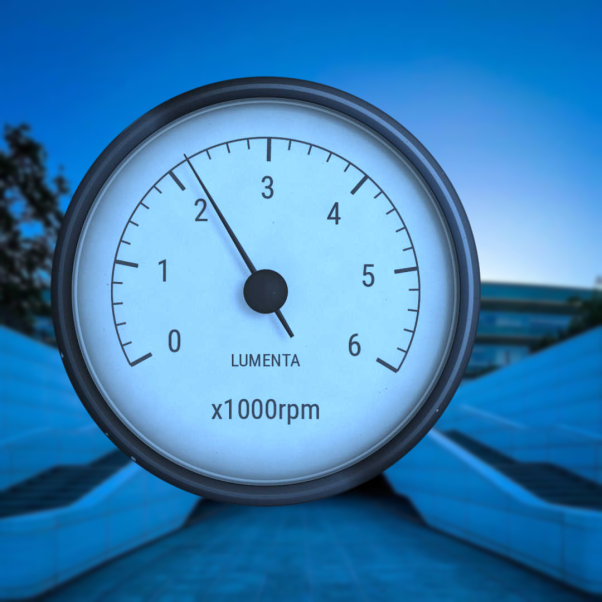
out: 2200 rpm
